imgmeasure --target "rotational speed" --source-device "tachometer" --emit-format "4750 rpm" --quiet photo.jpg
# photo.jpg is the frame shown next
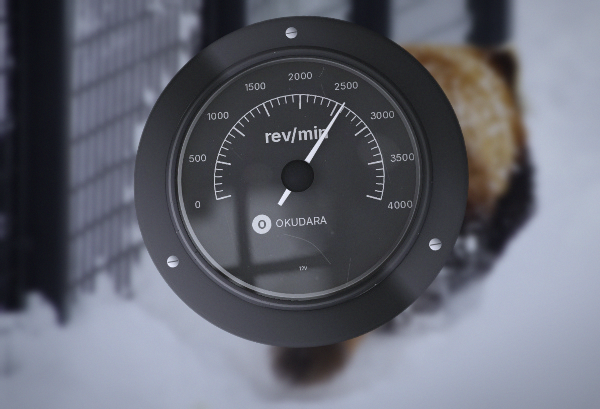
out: 2600 rpm
